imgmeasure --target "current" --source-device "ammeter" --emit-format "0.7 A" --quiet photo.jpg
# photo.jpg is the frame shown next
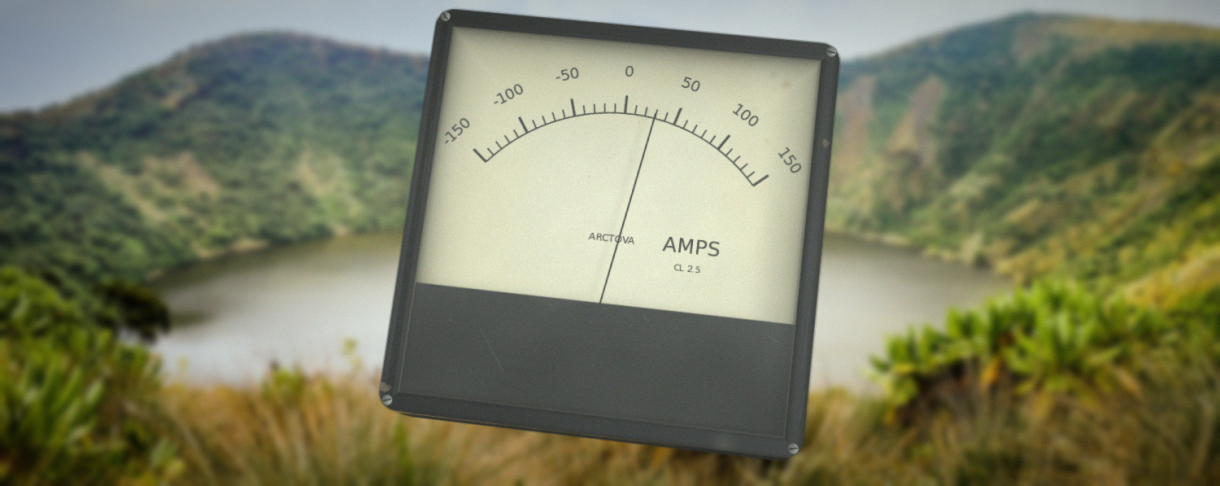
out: 30 A
